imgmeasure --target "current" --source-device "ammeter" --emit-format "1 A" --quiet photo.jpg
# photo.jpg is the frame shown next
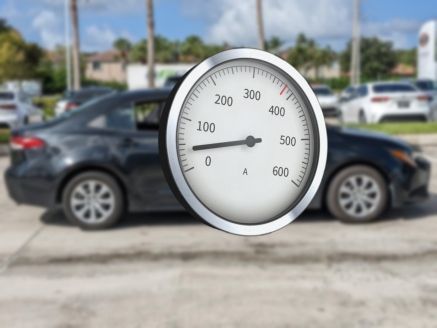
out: 40 A
